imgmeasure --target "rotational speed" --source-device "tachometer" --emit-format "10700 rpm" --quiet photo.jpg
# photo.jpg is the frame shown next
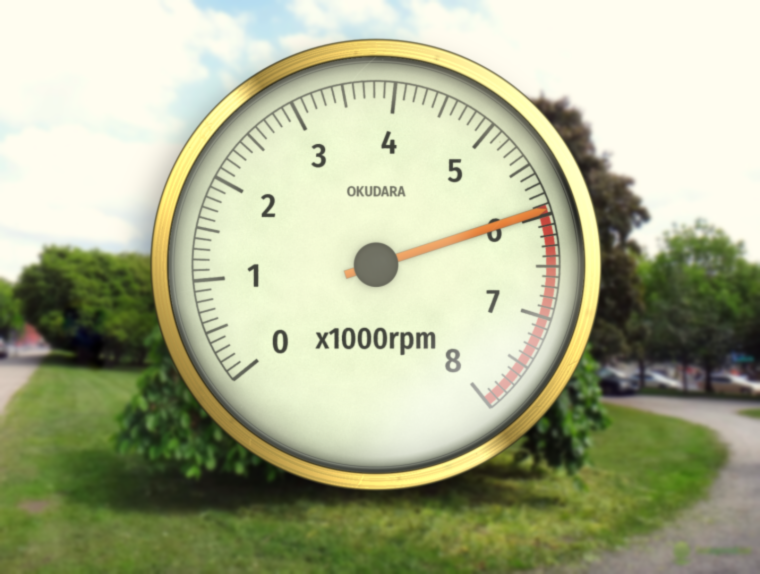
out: 5950 rpm
